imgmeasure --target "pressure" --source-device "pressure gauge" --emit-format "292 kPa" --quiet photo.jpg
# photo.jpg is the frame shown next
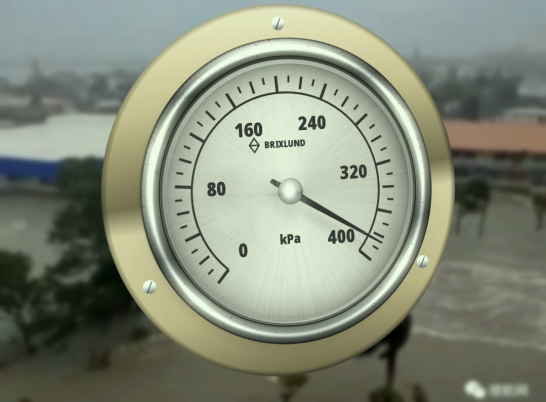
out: 385 kPa
